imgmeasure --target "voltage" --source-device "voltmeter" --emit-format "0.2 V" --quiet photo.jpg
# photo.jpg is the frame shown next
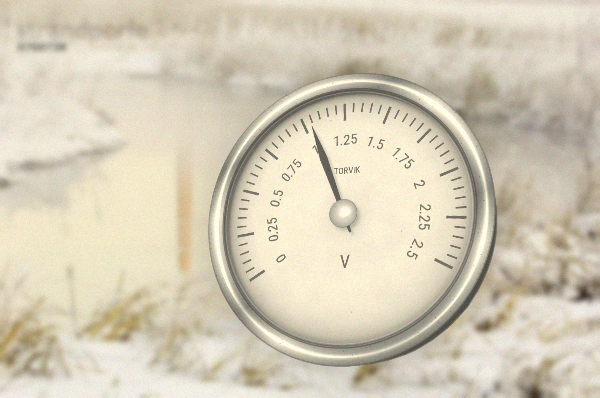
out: 1.05 V
